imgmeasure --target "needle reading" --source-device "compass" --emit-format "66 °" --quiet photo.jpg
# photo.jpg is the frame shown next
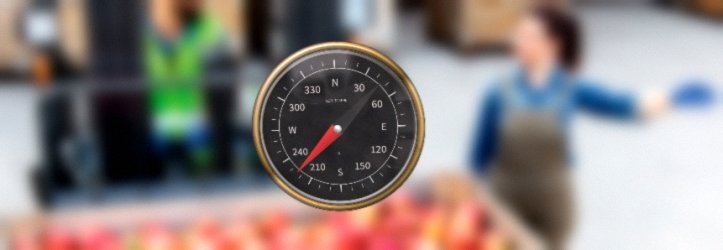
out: 225 °
